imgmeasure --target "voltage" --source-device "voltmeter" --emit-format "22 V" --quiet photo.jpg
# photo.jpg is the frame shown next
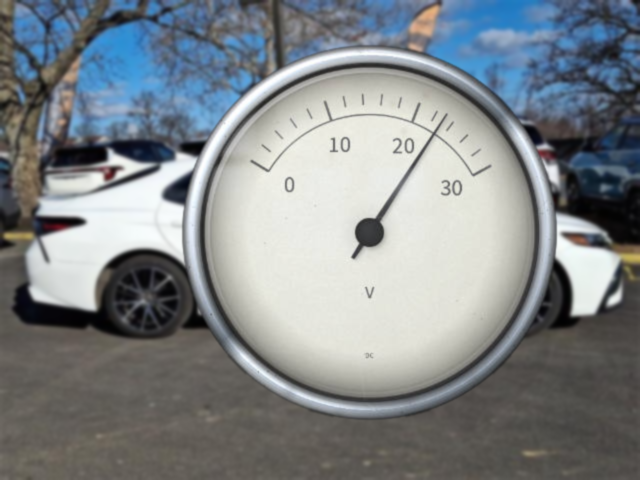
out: 23 V
